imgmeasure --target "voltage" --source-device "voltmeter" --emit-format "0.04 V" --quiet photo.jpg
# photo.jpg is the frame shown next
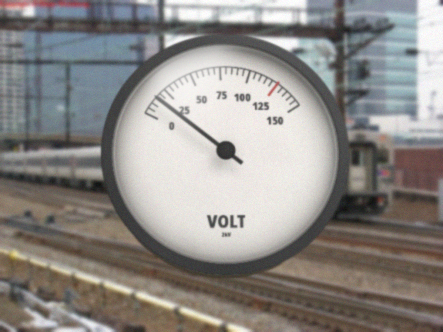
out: 15 V
